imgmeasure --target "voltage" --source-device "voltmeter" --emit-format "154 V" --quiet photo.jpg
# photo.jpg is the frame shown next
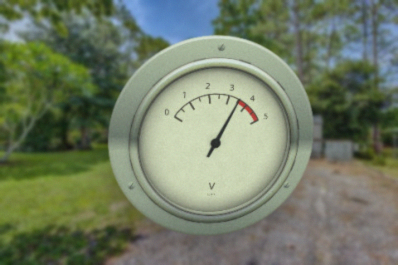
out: 3.5 V
